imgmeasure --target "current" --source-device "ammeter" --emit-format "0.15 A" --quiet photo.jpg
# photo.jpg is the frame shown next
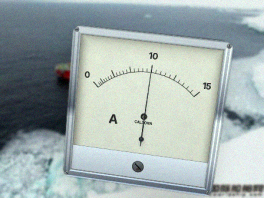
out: 10 A
